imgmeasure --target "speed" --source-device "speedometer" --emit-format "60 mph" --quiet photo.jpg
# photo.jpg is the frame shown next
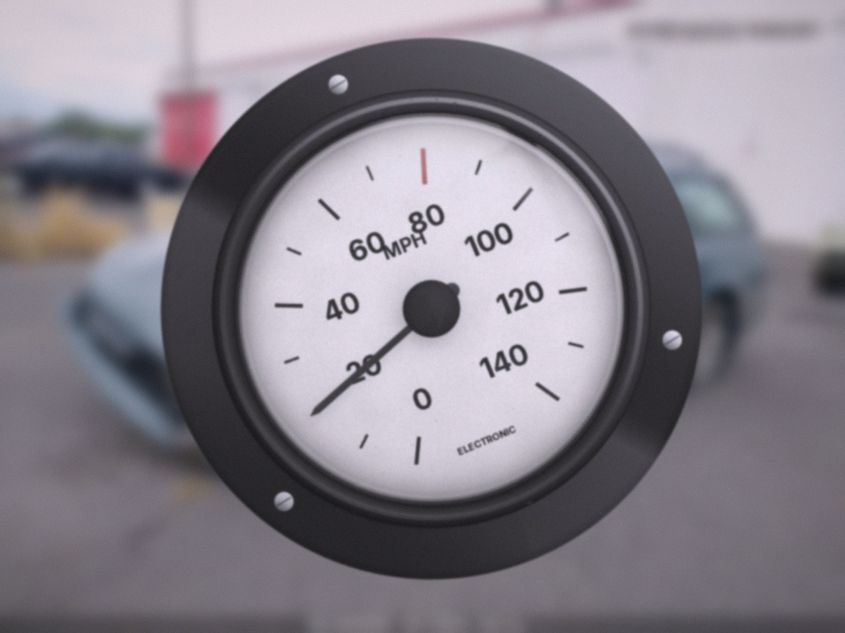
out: 20 mph
